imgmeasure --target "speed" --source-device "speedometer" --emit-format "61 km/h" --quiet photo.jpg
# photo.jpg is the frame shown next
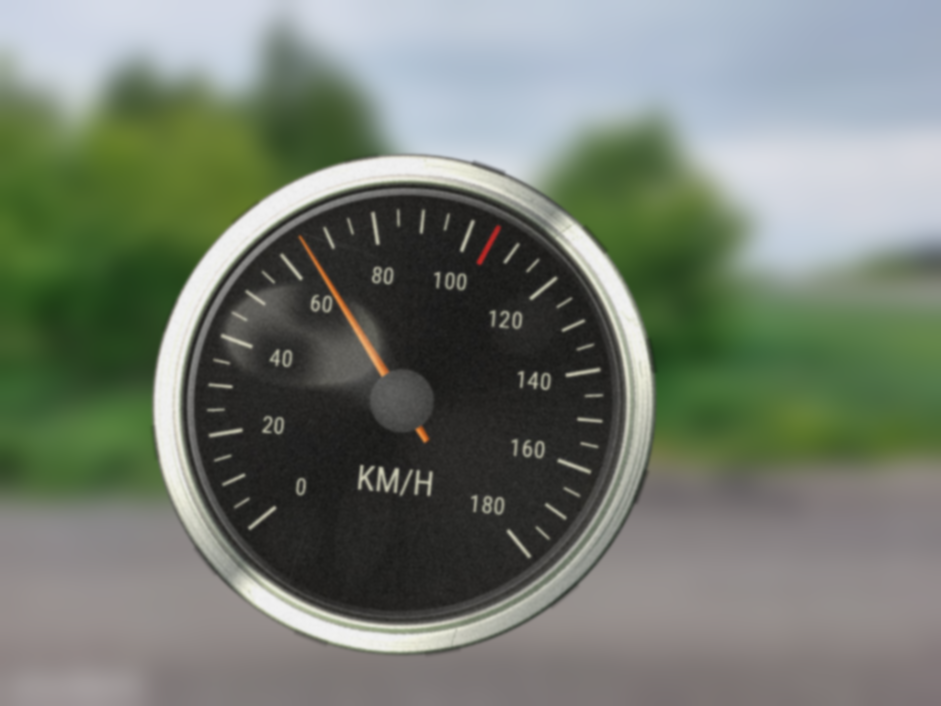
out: 65 km/h
